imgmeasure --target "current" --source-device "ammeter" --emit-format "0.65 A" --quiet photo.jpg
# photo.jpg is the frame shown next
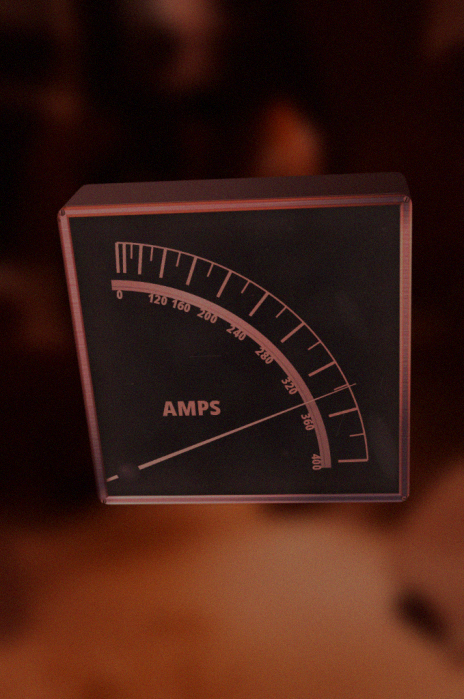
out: 340 A
